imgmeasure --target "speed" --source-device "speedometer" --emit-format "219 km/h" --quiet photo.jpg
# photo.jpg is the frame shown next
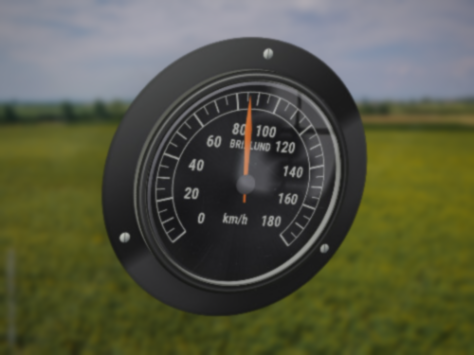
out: 85 km/h
